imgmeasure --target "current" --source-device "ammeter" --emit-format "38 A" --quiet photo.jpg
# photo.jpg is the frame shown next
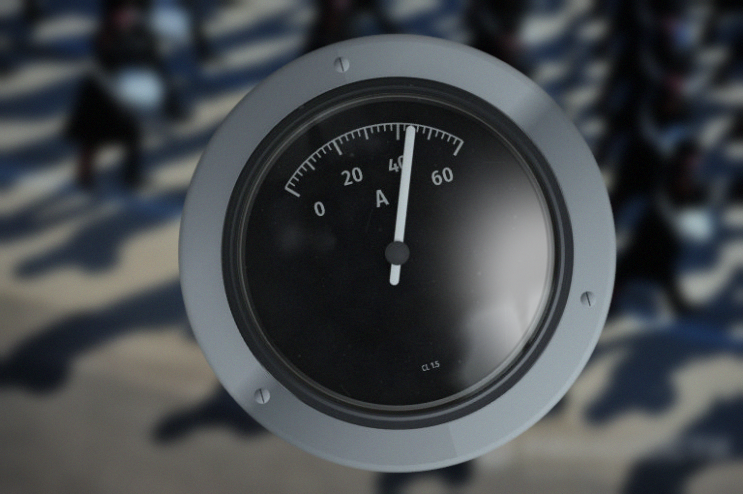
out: 44 A
